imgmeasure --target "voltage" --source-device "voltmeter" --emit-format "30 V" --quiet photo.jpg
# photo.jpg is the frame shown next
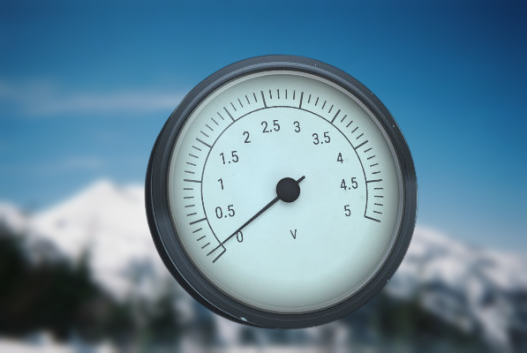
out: 0.1 V
